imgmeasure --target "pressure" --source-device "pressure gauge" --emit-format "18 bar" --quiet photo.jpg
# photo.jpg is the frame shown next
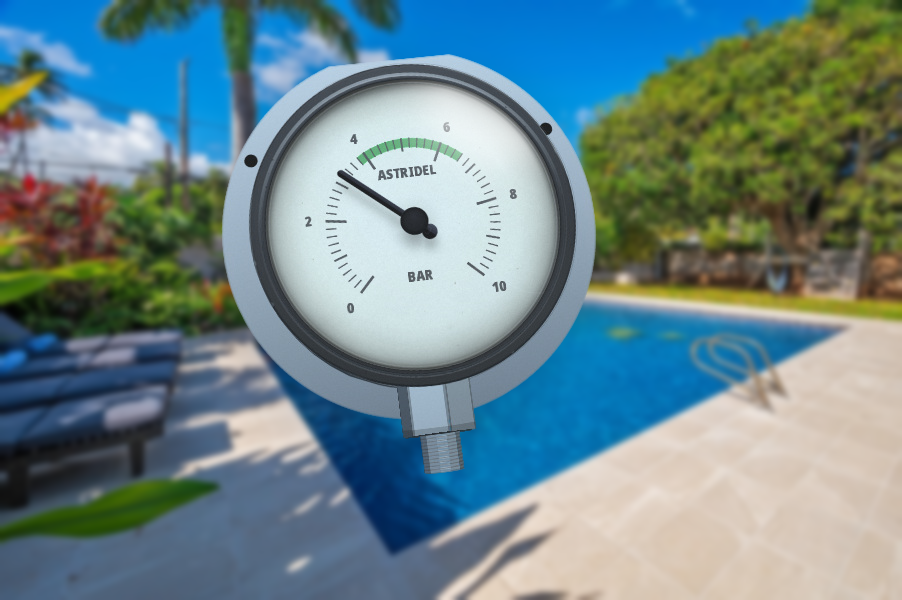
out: 3.2 bar
